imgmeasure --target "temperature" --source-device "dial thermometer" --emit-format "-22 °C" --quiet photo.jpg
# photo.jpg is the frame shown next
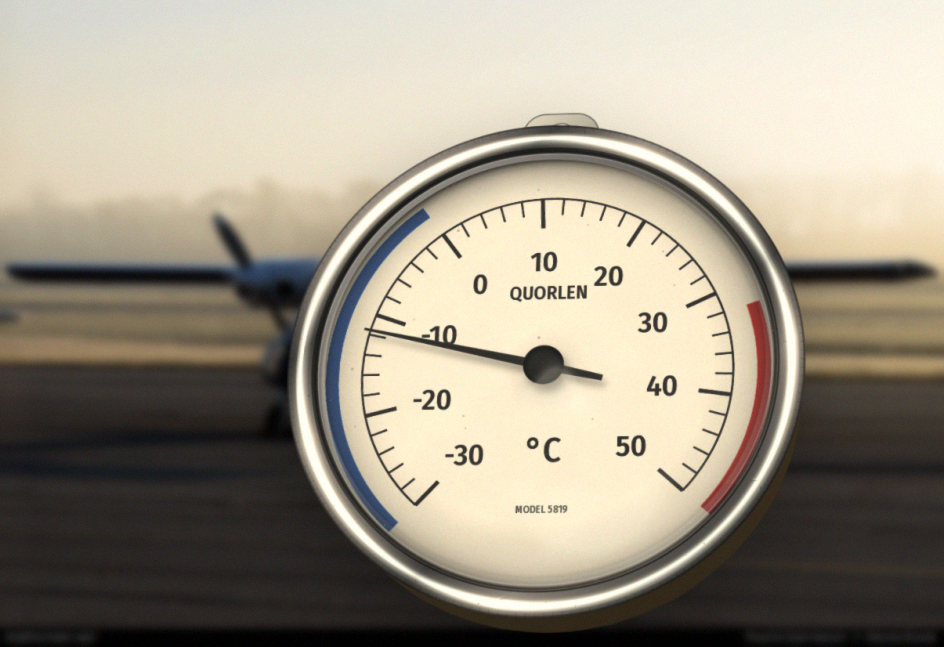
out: -12 °C
